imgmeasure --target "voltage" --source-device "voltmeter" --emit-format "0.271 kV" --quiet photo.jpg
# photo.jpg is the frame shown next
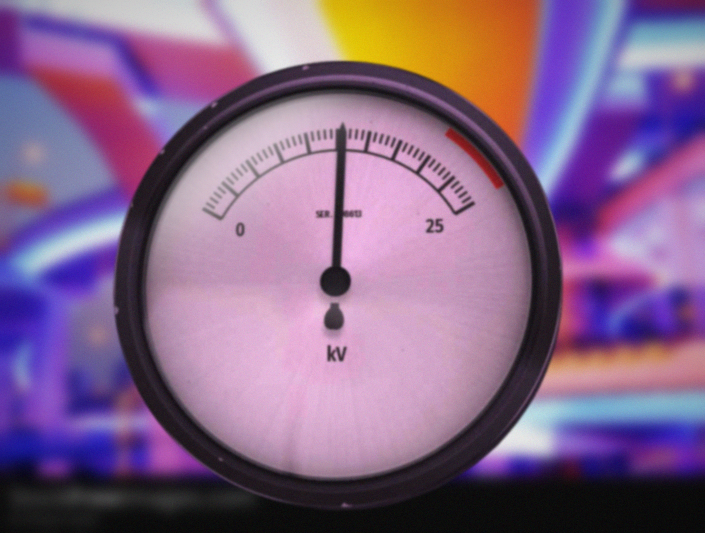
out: 13 kV
